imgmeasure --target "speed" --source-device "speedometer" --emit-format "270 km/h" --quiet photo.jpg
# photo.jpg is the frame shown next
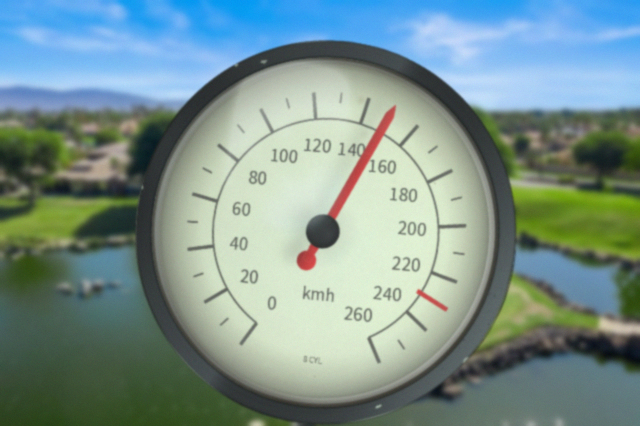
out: 150 km/h
